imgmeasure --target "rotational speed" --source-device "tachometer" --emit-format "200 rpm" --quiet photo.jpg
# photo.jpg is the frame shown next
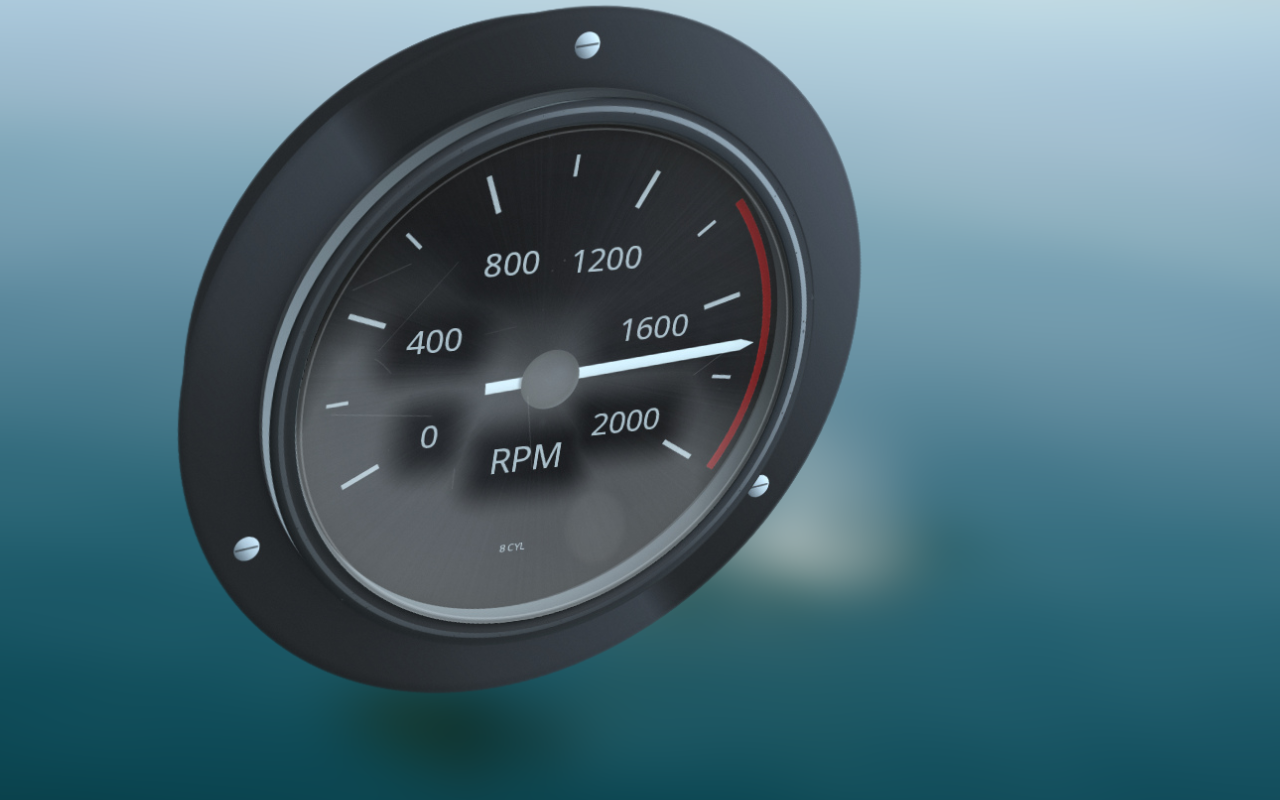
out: 1700 rpm
